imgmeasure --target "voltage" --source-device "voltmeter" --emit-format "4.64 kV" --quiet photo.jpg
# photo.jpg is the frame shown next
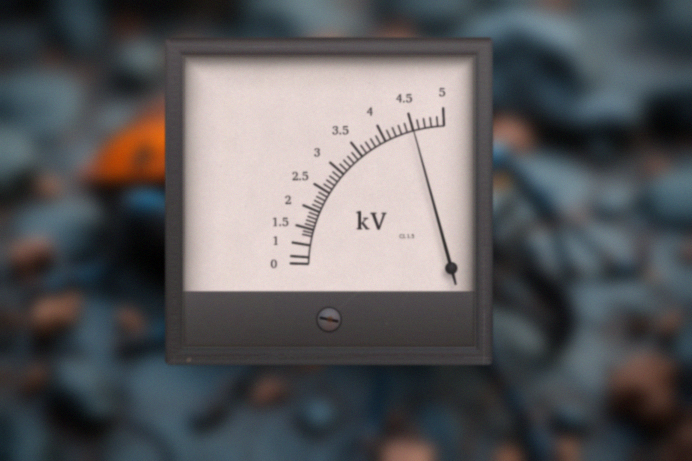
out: 4.5 kV
